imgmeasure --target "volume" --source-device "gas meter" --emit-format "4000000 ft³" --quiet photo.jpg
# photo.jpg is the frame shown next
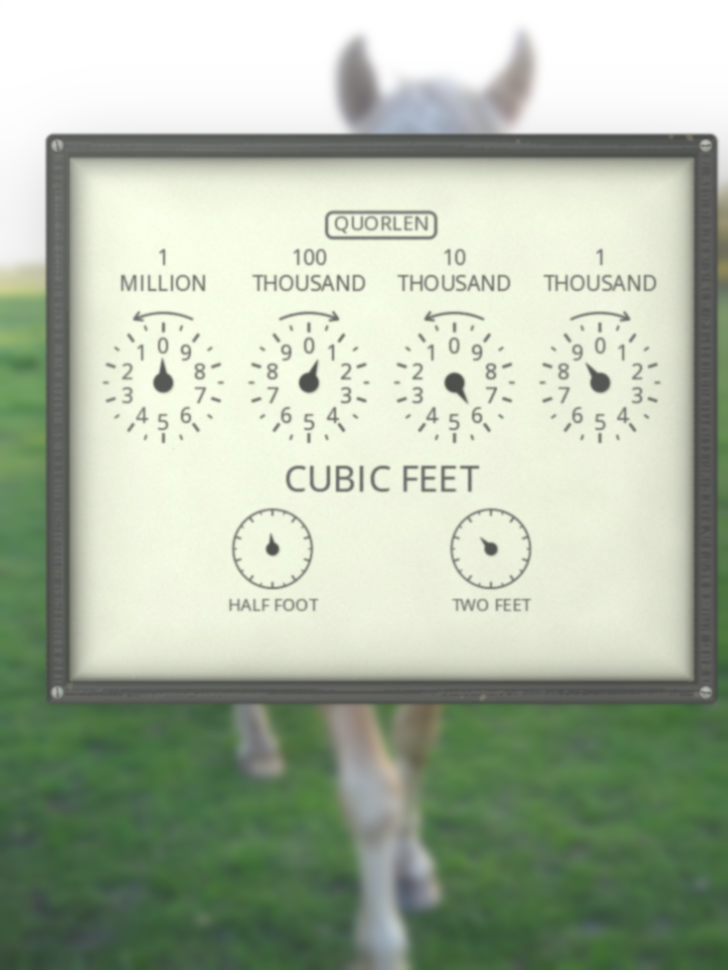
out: 5900 ft³
